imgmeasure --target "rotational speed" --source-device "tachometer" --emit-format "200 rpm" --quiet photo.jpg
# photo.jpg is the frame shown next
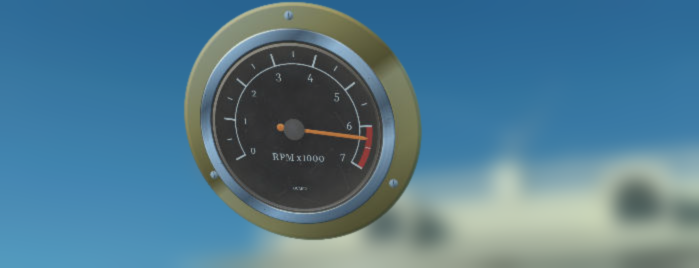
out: 6250 rpm
